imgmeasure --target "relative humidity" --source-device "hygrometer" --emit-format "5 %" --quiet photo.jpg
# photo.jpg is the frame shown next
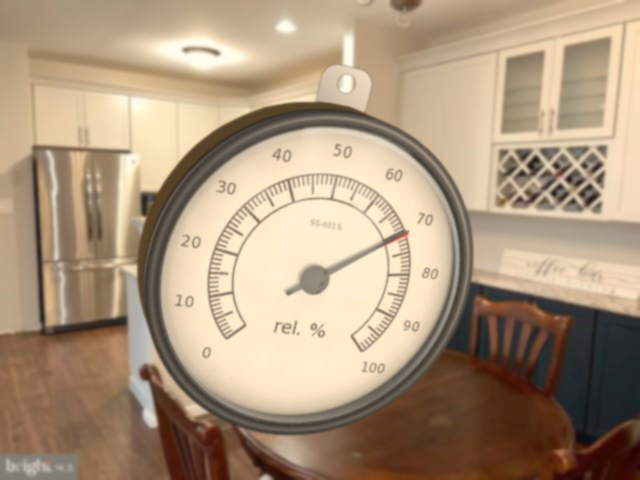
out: 70 %
